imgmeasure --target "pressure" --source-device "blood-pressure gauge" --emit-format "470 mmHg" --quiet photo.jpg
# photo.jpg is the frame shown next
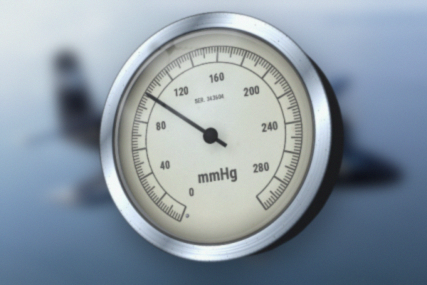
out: 100 mmHg
